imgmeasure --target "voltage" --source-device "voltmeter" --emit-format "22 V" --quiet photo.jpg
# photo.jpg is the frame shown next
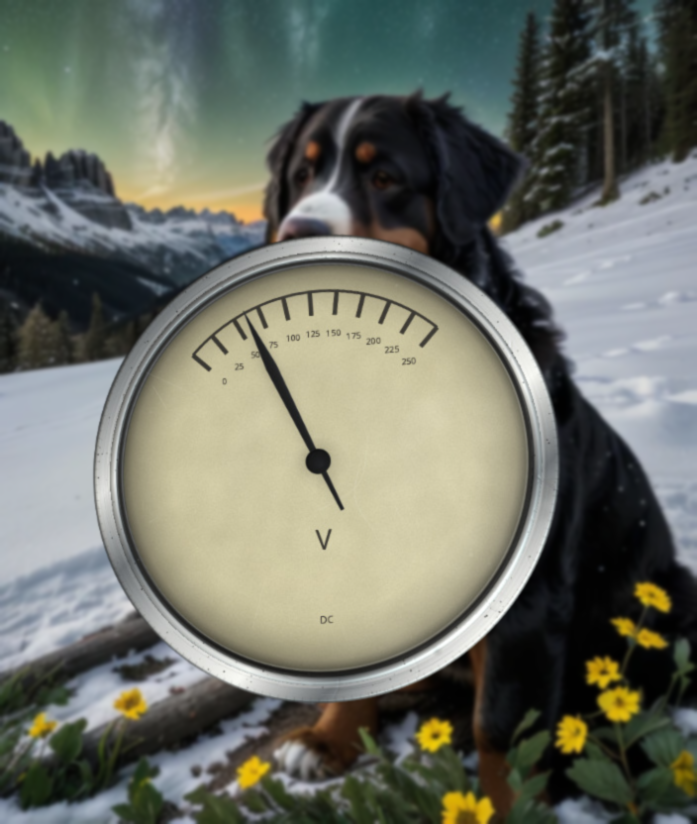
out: 62.5 V
